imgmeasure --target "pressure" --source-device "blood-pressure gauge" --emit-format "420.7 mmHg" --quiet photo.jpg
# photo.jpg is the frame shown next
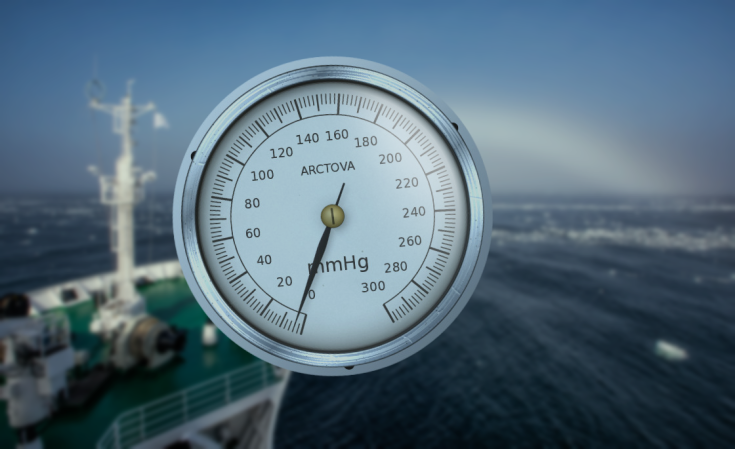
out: 4 mmHg
